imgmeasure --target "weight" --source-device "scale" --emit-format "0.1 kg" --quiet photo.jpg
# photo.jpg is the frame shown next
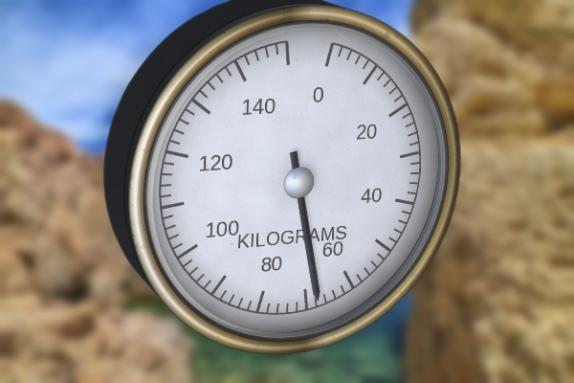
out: 68 kg
